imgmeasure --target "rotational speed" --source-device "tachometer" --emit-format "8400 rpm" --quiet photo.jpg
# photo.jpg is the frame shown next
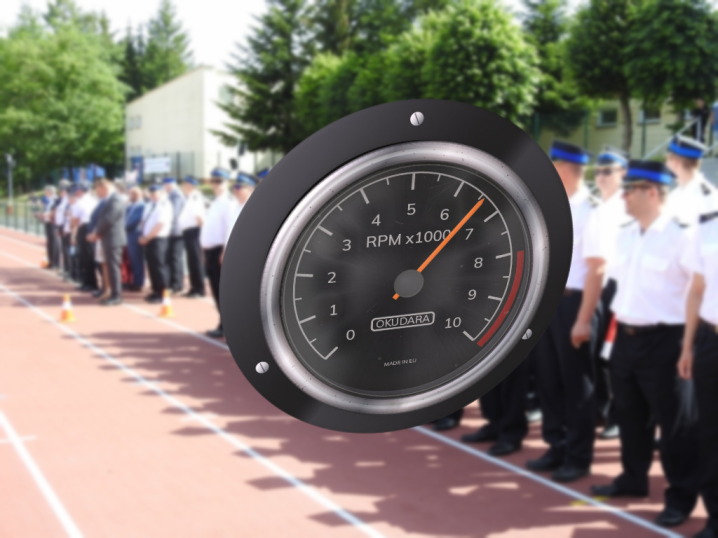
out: 6500 rpm
